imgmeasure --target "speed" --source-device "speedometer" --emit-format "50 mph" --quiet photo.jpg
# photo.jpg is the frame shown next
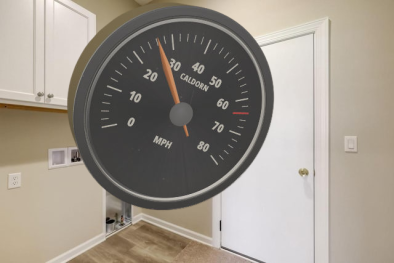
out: 26 mph
